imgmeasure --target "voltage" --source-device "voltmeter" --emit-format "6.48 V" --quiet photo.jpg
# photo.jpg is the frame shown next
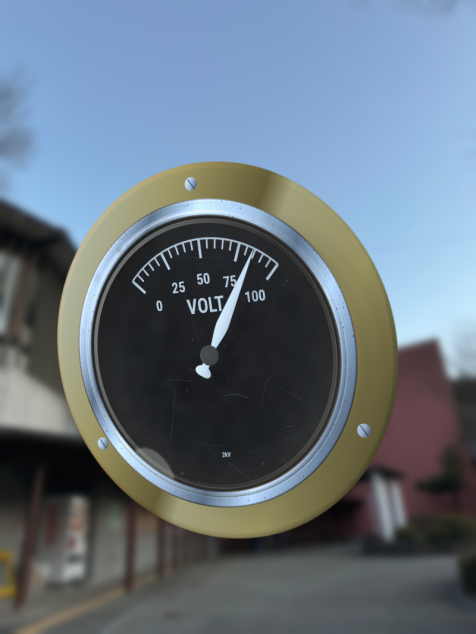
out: 85 V
